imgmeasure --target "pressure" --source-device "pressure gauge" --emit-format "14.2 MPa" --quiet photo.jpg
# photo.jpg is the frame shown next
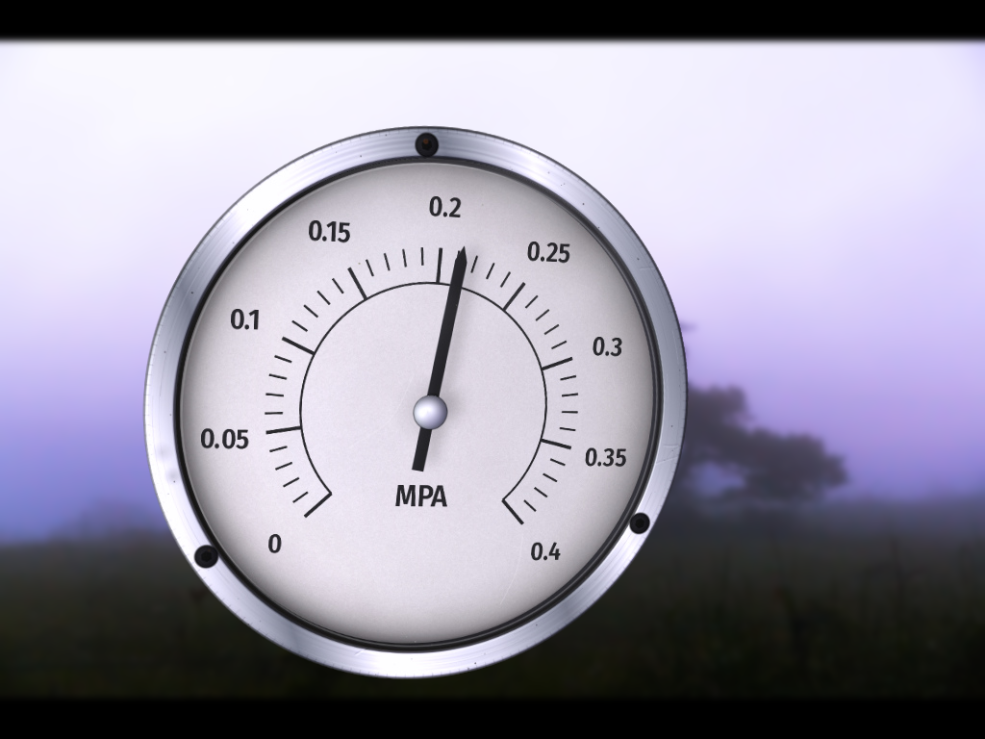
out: 0.21 MPa
